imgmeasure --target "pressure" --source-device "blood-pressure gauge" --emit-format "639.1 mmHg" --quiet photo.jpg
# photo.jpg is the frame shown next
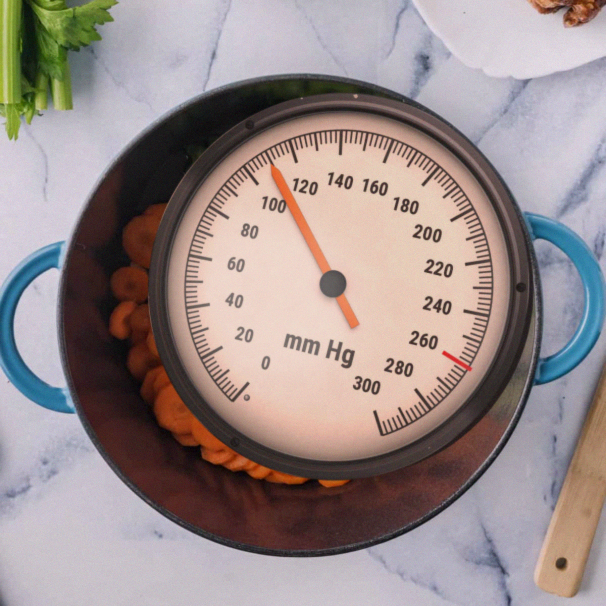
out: 110 mmHg
